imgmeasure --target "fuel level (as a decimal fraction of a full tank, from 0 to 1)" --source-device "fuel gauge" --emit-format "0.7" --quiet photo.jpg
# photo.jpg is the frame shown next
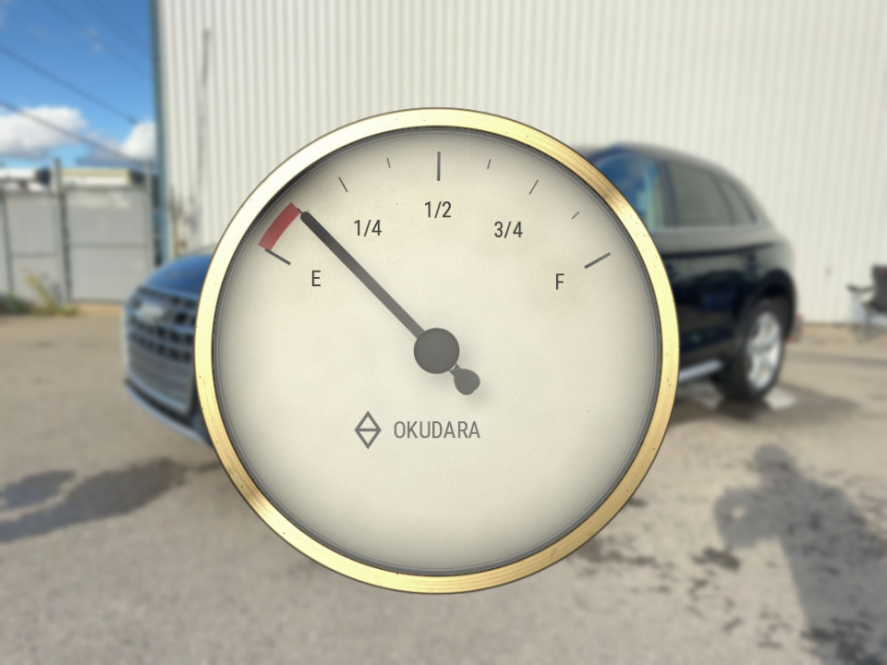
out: 0.125
